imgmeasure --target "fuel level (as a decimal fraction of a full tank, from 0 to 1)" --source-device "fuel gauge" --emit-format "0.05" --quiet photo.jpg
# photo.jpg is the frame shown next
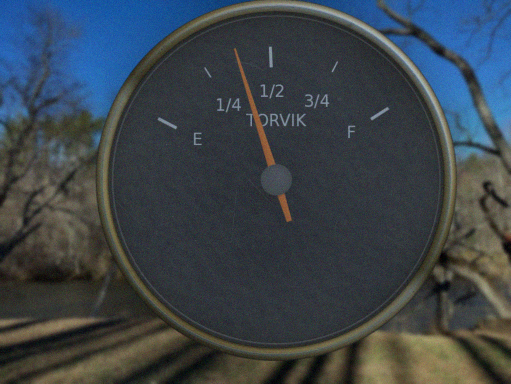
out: 0.375
